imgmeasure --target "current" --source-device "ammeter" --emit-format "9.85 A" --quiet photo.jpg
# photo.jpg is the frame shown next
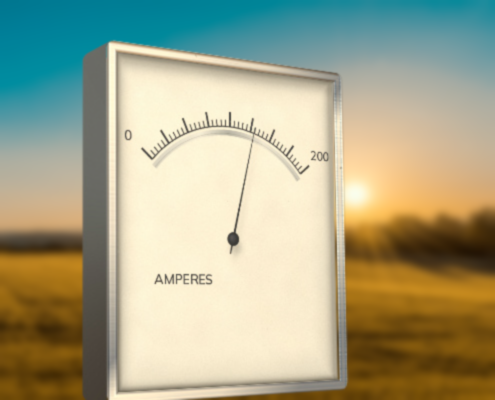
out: 125 A
